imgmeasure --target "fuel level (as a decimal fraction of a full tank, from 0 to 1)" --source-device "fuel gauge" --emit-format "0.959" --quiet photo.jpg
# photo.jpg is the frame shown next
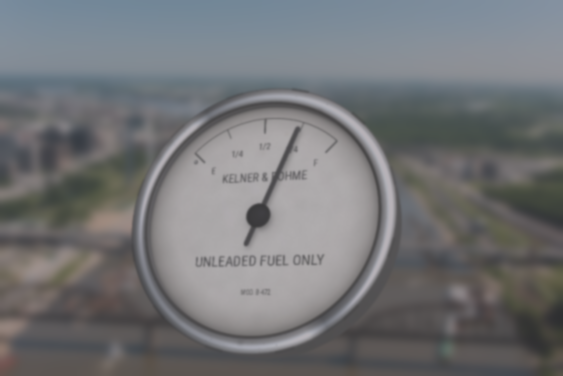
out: 0.75
